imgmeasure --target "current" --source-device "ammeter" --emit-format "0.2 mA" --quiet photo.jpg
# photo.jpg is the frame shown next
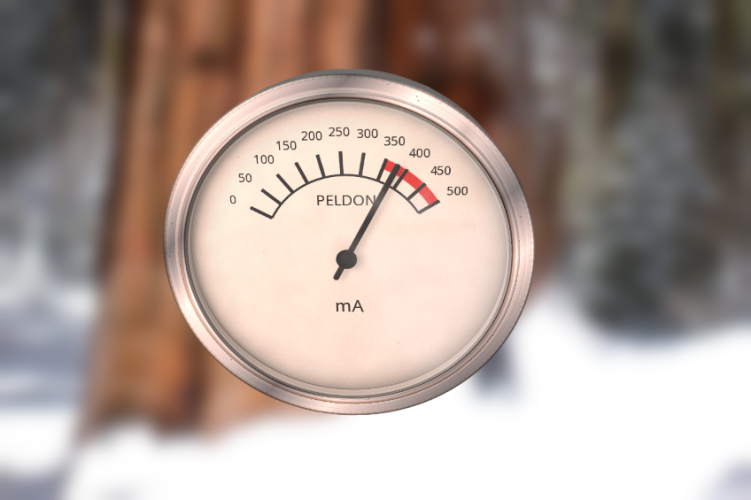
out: 375 mA
